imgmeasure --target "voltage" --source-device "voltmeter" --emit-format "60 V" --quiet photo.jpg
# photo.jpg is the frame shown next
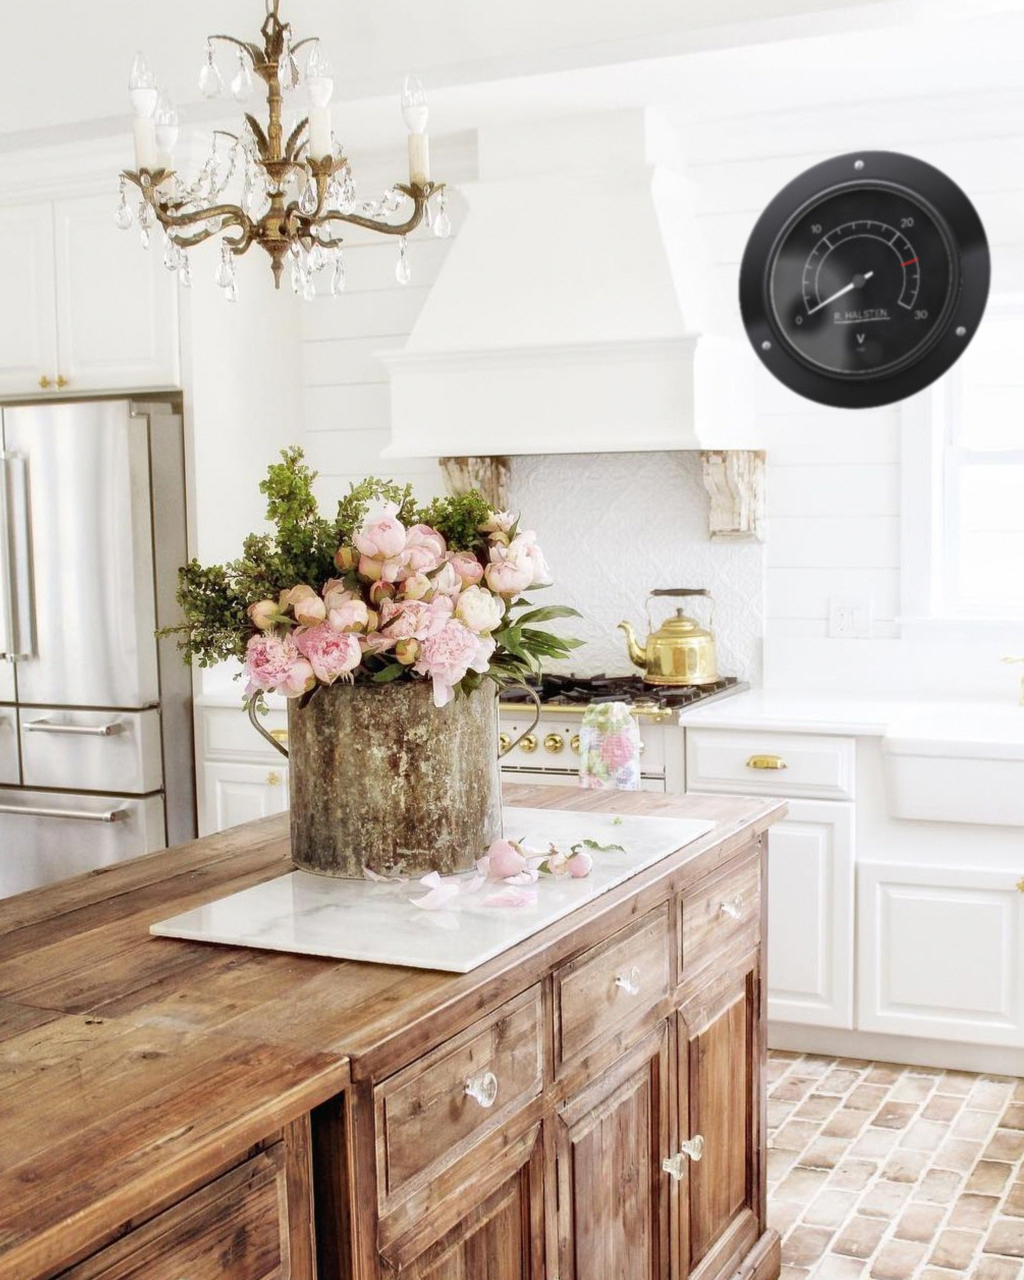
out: 0 V
